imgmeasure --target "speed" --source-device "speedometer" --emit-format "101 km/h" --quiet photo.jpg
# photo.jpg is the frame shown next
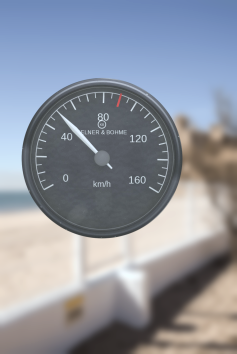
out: 50 km/h
